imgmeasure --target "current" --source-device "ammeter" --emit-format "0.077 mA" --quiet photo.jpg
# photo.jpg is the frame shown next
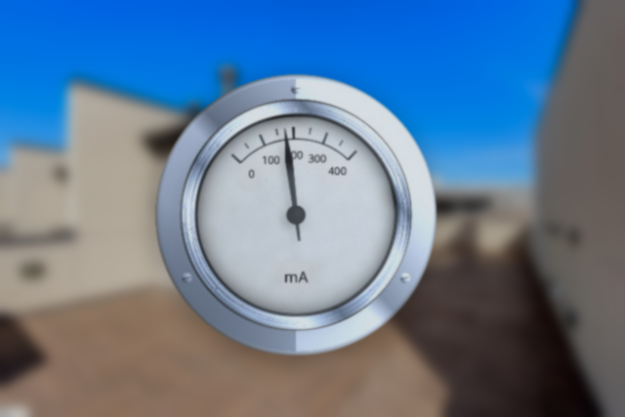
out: 175 mA
